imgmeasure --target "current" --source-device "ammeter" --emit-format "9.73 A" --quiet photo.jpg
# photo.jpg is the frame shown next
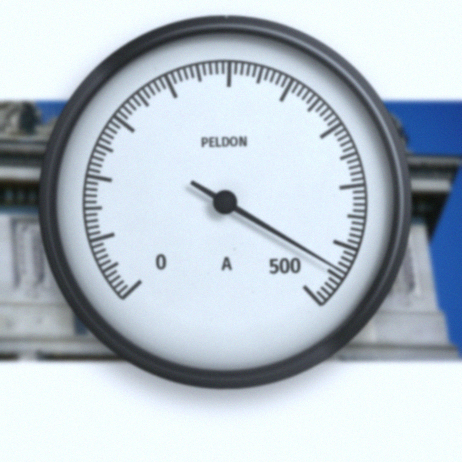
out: 470 A
